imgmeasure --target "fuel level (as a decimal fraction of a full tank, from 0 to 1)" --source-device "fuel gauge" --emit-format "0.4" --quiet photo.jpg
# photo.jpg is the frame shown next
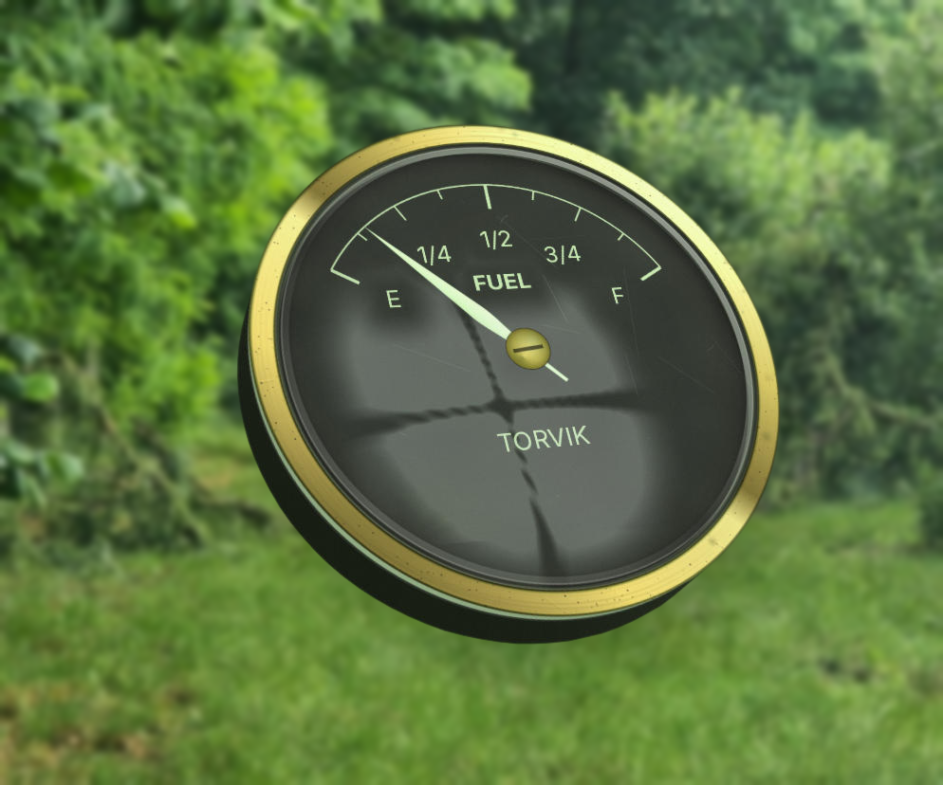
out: 0.125
